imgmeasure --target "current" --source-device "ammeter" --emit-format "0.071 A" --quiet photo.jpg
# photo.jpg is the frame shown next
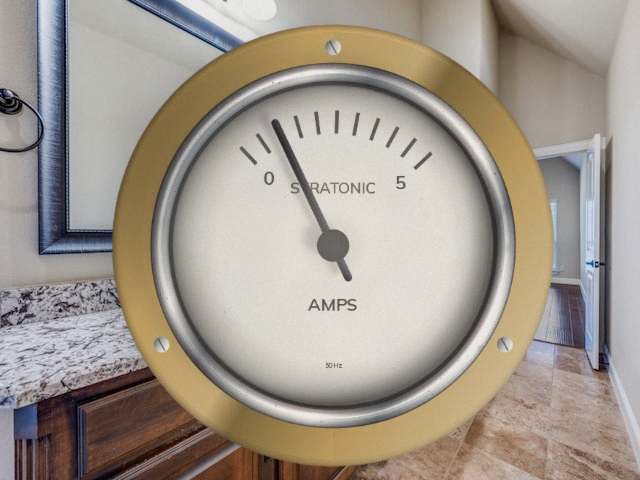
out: 1 A
